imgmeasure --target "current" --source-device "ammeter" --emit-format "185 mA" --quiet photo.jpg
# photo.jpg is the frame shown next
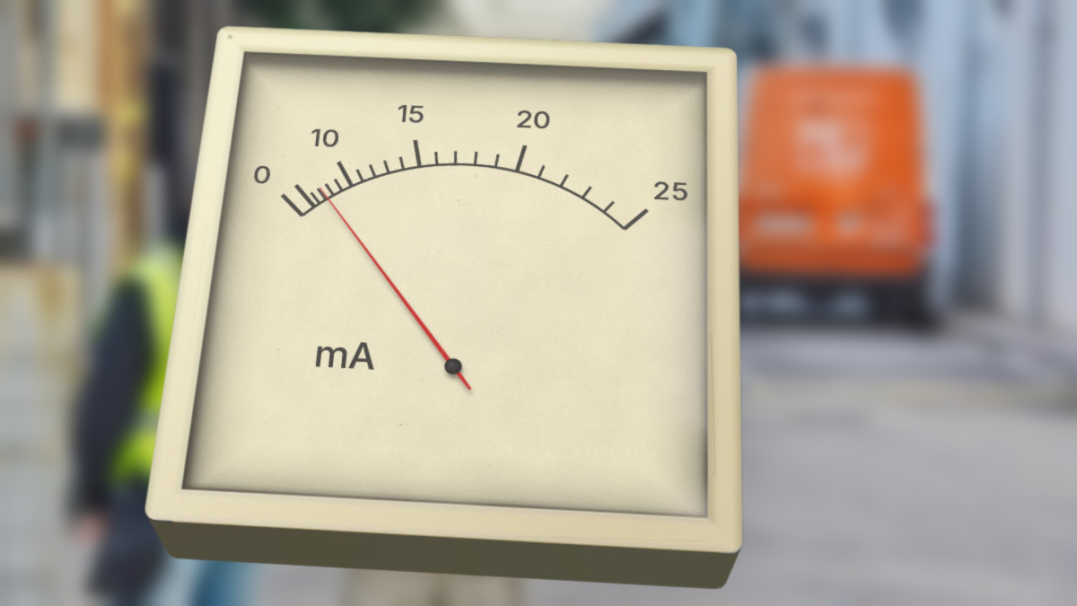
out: 7 mA
